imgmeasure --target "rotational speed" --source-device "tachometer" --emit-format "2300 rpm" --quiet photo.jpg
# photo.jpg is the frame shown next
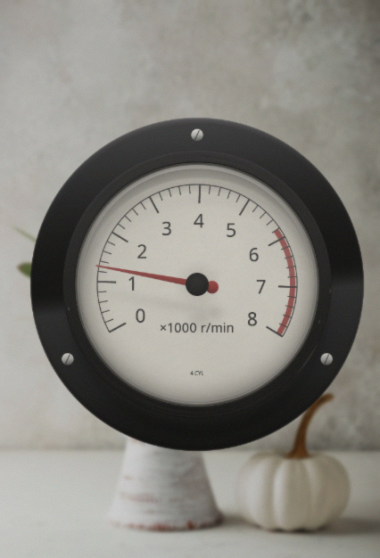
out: 1300 rpm
